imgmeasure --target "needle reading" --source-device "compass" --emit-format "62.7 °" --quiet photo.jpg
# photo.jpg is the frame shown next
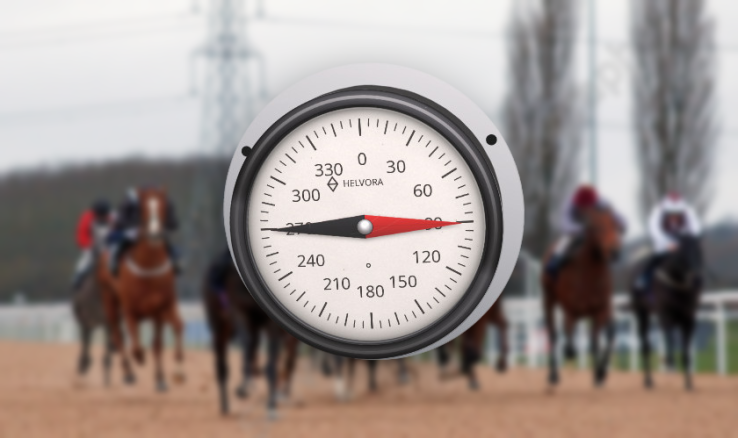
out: 90 °
